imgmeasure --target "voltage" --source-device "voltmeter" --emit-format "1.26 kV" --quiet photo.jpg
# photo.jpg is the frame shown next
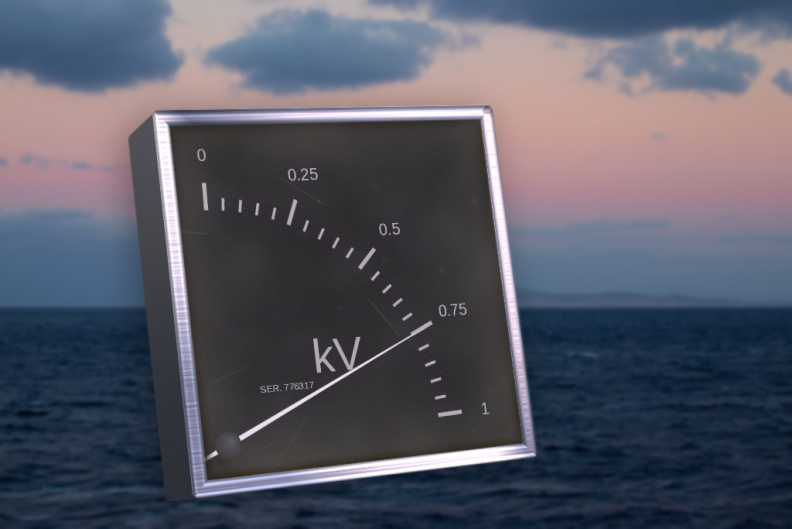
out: 0.75 kV
